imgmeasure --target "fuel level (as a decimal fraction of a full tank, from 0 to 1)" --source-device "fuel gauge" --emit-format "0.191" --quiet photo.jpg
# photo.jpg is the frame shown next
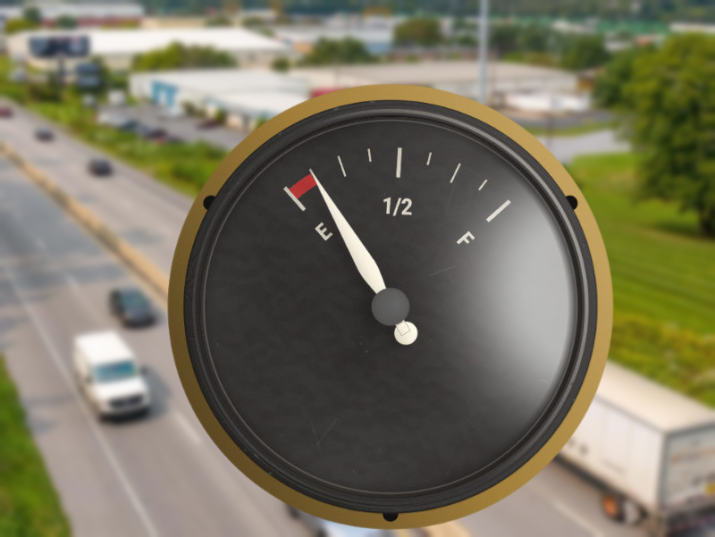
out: 0.125
